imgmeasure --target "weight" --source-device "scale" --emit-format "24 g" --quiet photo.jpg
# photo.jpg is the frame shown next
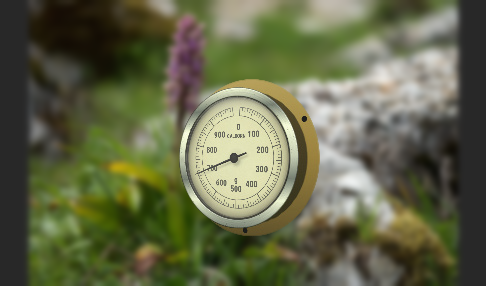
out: 700 g
